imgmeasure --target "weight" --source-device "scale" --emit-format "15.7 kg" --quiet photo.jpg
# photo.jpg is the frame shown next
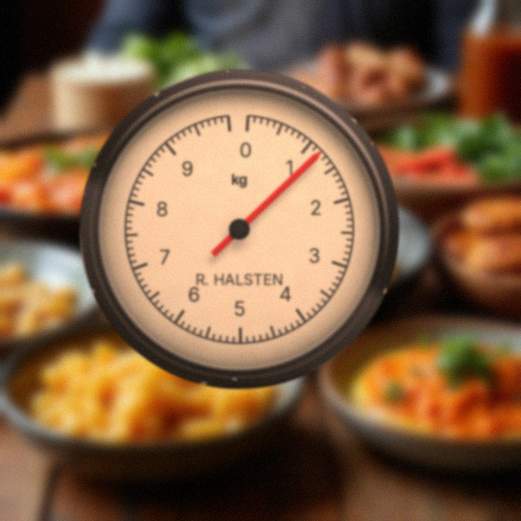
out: 1.2 kg
